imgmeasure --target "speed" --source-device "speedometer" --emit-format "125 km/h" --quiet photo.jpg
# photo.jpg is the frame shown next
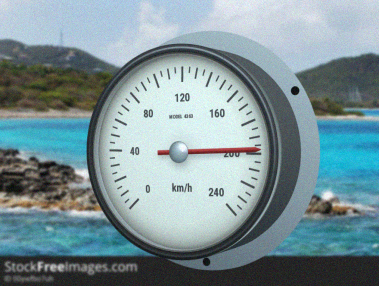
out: 197.5 km/h
